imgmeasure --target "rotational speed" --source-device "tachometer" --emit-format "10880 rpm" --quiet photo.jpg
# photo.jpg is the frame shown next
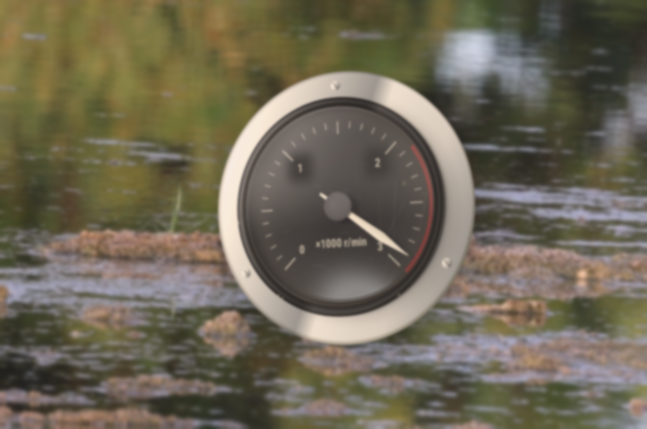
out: 2900 rpm
